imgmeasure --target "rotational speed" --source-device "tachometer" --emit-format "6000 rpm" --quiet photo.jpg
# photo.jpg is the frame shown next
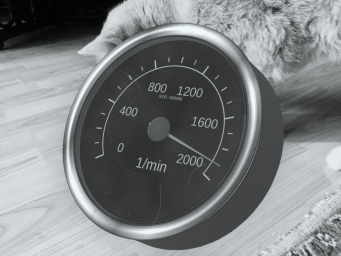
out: 1900 rpm
